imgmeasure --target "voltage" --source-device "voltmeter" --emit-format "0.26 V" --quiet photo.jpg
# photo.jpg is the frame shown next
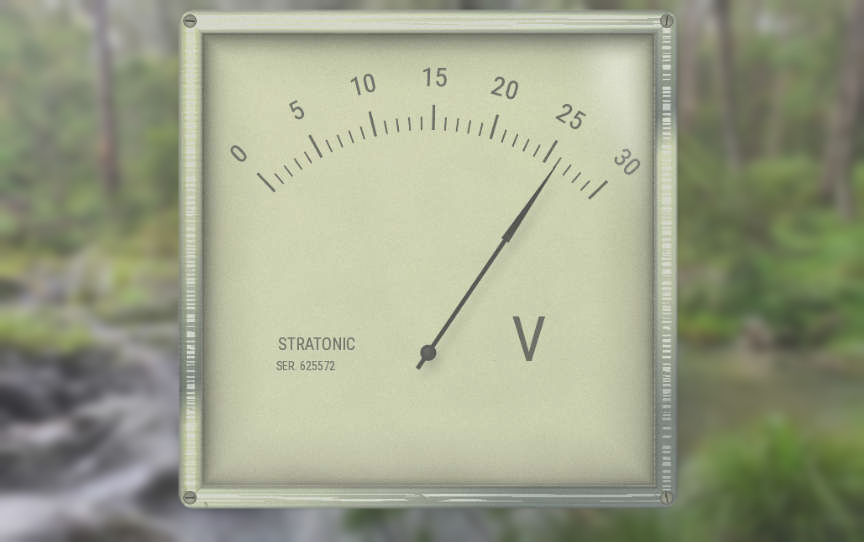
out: 26 V
